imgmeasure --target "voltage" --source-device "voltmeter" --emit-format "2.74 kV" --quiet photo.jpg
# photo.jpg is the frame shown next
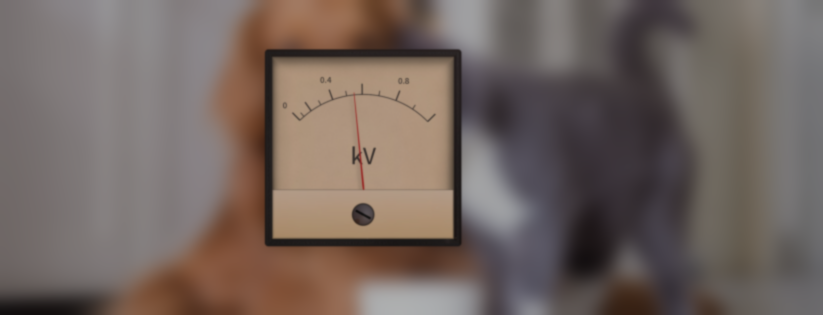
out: 0.55 kV
